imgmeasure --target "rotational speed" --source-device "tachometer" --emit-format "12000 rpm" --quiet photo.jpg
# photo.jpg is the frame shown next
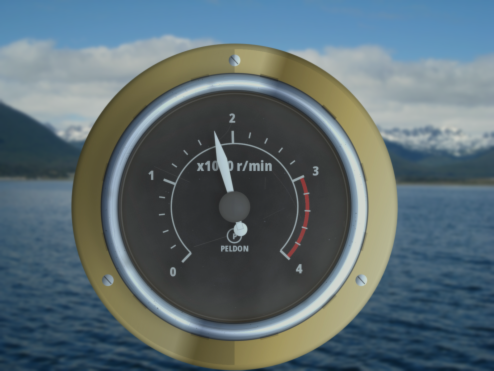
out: 1800 rpm
